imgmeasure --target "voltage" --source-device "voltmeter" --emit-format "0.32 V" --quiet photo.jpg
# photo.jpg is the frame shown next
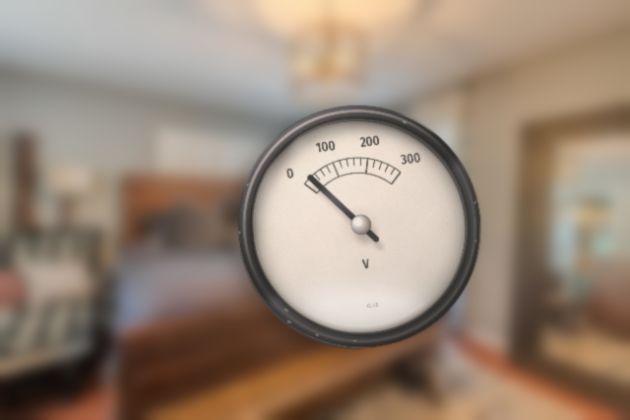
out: 20 V
